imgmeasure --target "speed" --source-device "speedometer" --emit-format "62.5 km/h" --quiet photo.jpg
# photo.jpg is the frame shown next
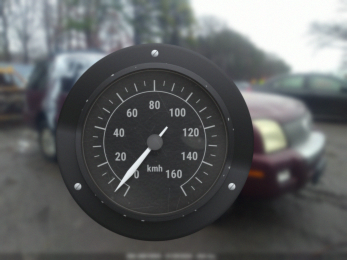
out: 5 km/h
